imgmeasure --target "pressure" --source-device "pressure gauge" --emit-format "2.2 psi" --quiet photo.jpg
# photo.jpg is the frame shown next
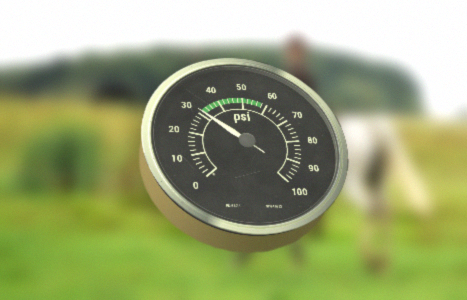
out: 30 psi
